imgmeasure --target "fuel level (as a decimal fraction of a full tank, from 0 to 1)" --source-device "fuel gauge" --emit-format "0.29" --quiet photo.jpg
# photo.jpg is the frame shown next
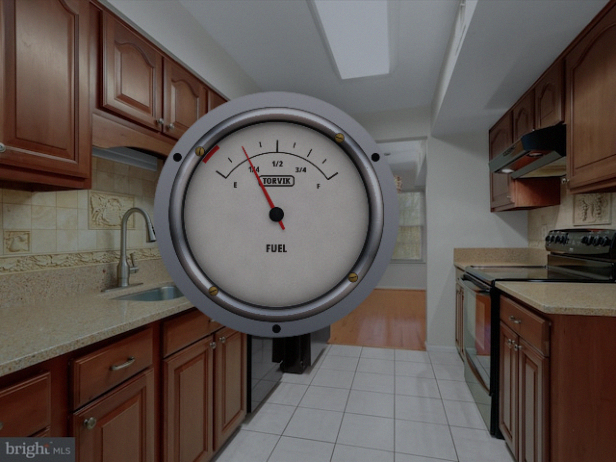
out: 0.25
